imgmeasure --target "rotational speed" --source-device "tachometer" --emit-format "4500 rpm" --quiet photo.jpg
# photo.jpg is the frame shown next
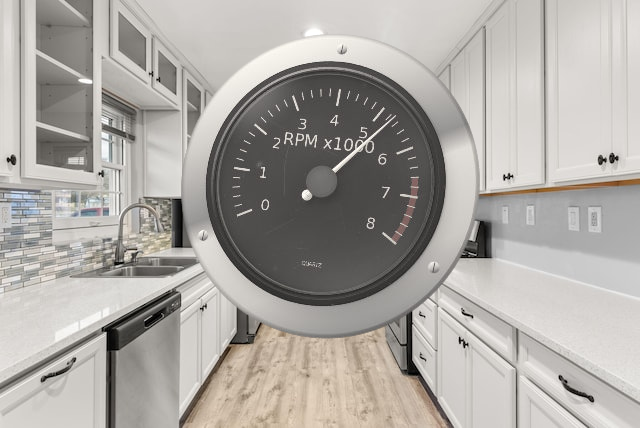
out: 5300 rpm
